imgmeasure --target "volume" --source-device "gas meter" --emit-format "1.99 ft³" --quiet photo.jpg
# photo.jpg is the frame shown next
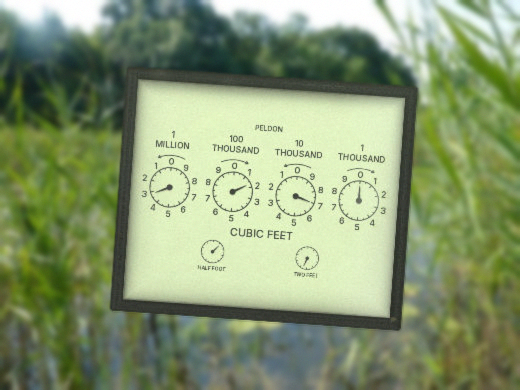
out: 317000 ft³
